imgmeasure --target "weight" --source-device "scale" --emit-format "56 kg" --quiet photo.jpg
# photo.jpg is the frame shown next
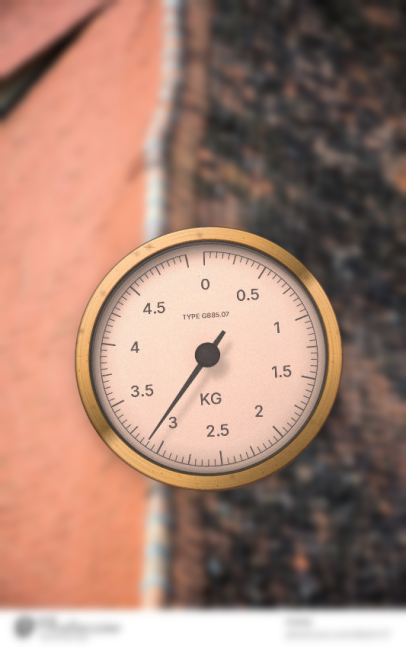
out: 3.1 kg
